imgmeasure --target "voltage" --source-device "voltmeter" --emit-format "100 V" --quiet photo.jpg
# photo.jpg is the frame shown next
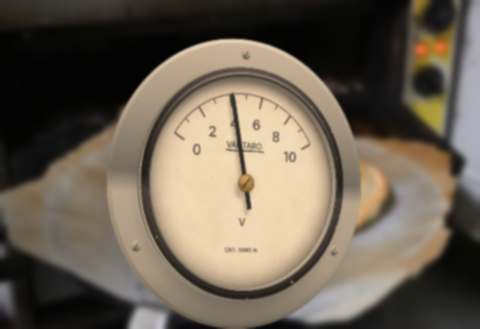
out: 4 V
